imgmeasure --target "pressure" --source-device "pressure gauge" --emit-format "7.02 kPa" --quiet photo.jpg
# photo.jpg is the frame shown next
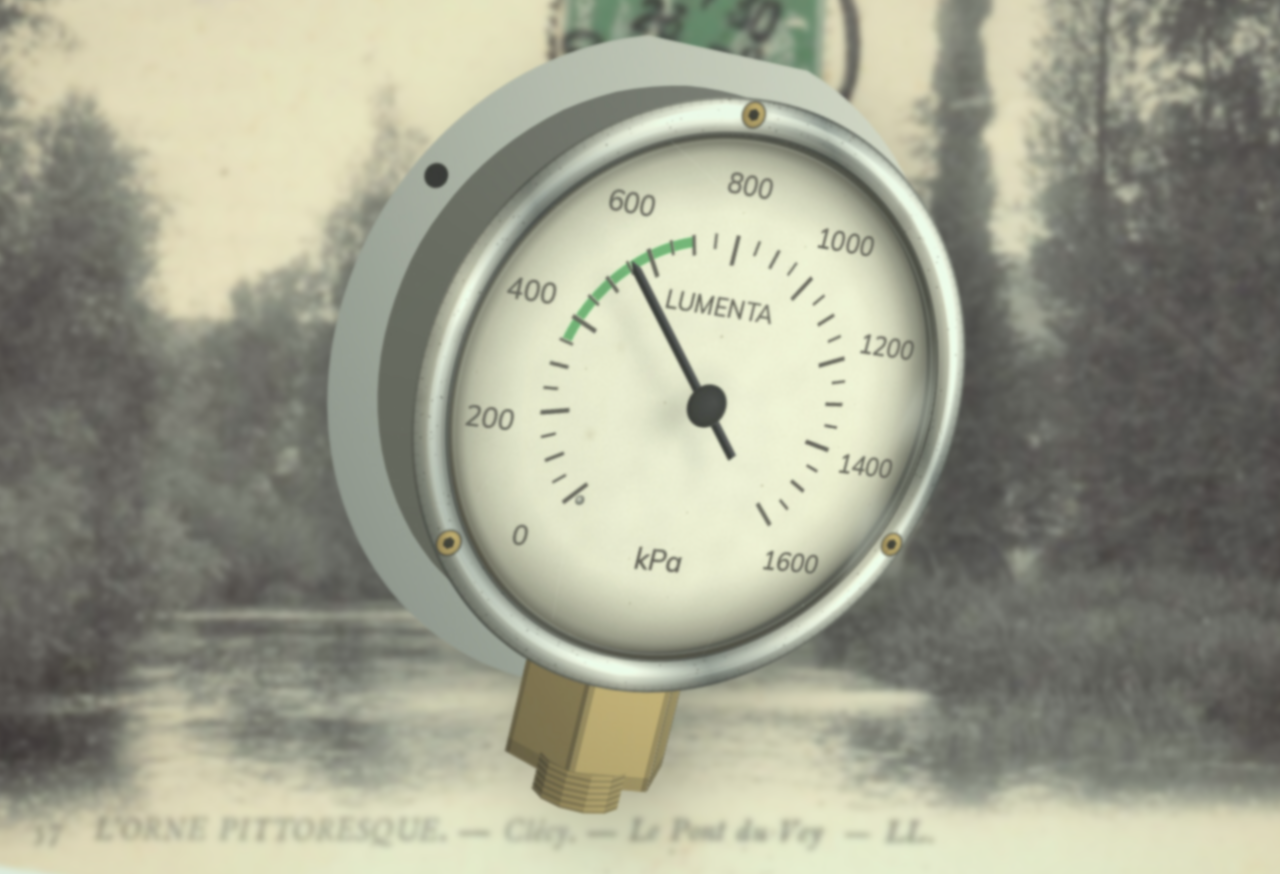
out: 550 kPa
